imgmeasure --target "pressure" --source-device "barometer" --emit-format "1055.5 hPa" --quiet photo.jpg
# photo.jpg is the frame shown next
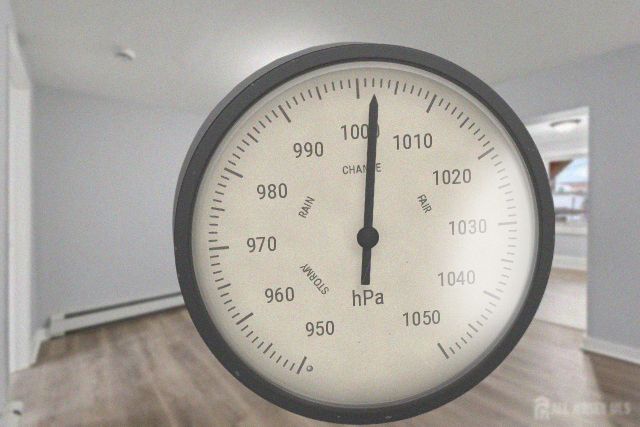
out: 1002 hPa
